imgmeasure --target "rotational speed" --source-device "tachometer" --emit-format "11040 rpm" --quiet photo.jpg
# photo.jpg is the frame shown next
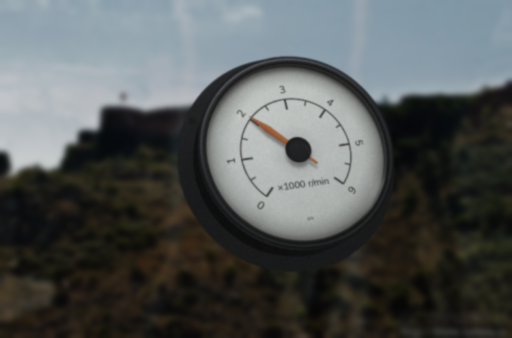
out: 2000 rpm
